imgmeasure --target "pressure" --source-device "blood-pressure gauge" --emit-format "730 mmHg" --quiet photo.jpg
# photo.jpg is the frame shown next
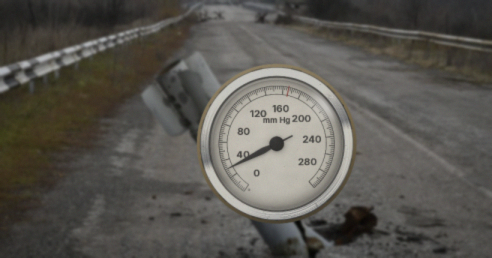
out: 30 mmHg
